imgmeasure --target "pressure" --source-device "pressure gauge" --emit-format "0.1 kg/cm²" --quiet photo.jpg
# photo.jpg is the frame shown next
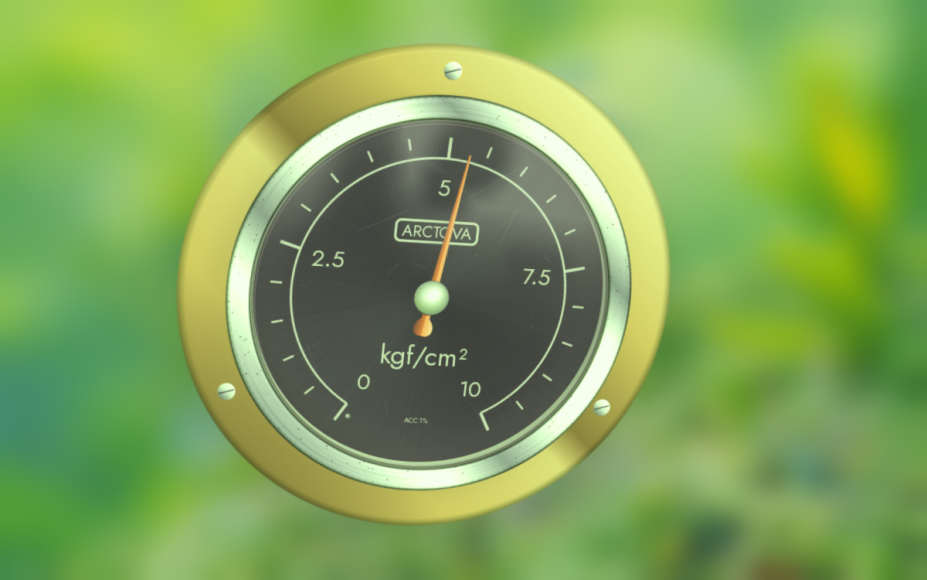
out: 5.25 kg/cm²
